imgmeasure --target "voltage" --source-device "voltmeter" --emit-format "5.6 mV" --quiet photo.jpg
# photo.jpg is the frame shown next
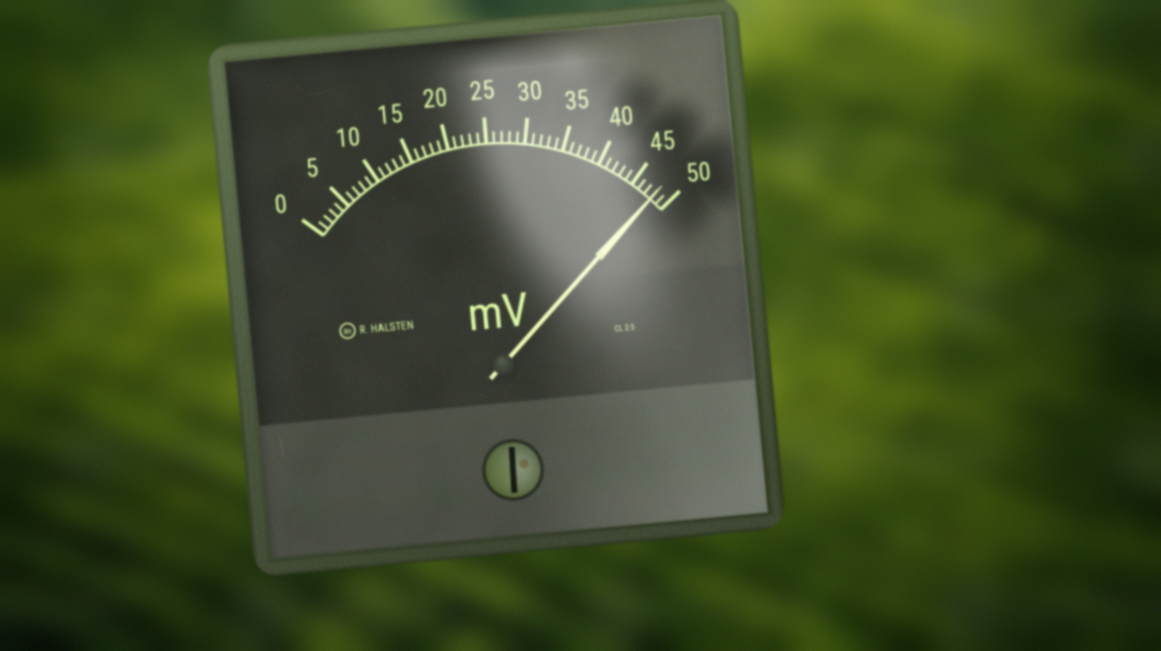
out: 48 mV
